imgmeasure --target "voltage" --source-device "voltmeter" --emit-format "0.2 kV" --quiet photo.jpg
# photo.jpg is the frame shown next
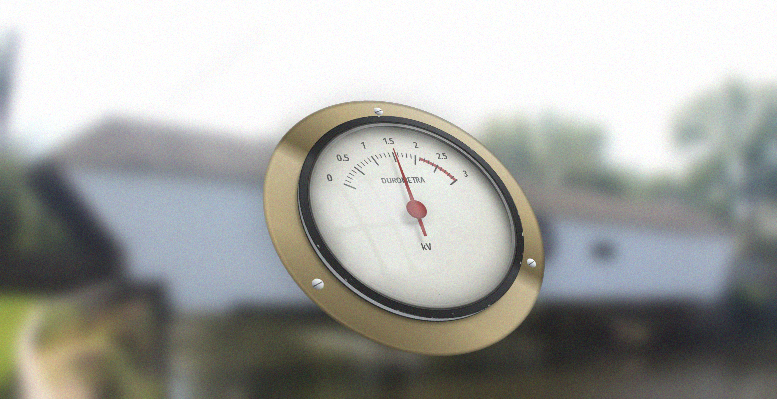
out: 1.5 kV
